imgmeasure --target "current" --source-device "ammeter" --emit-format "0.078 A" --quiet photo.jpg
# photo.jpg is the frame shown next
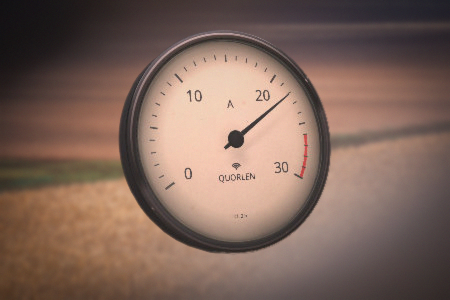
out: 22 A
